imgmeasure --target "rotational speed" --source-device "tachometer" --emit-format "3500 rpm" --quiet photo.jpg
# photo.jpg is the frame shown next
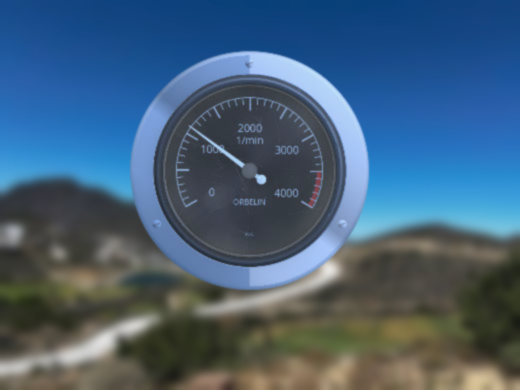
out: 1100 rpm
